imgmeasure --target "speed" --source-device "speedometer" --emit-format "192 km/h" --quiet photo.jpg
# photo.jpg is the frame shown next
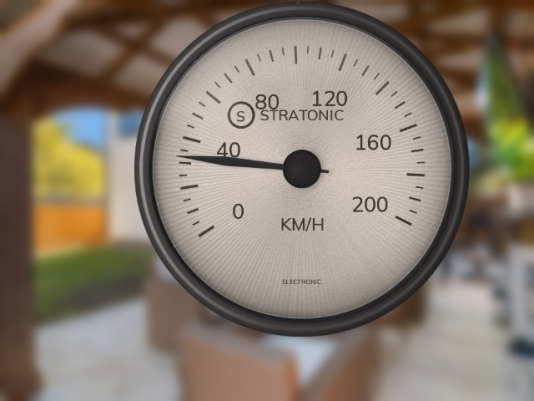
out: 32.5 km/h
